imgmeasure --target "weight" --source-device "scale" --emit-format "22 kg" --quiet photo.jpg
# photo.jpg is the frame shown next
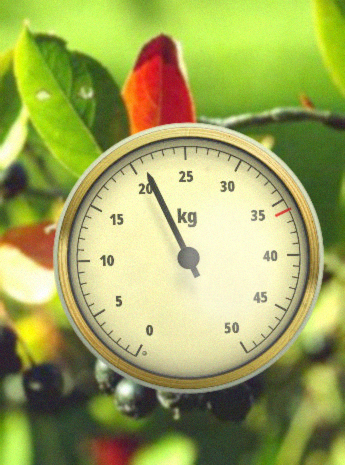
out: 21 kg
